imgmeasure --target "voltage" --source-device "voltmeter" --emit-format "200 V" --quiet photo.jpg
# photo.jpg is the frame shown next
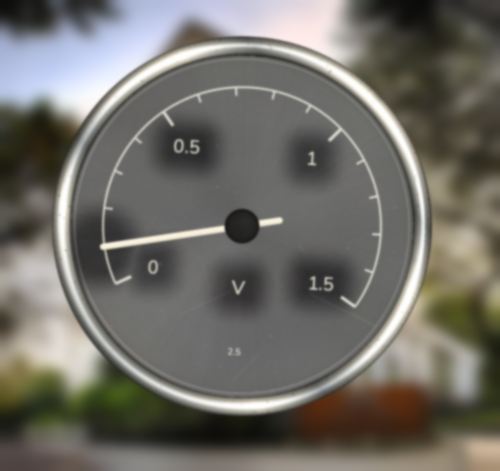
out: 0.1 V
